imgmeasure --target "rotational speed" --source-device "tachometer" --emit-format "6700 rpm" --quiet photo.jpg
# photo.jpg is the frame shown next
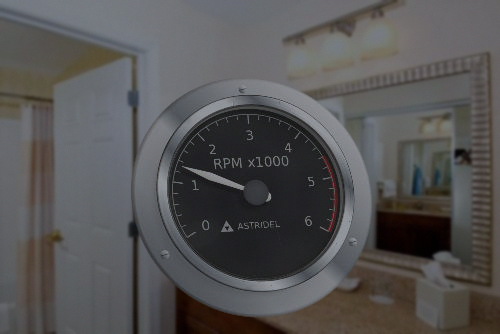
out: 1300 rpm
